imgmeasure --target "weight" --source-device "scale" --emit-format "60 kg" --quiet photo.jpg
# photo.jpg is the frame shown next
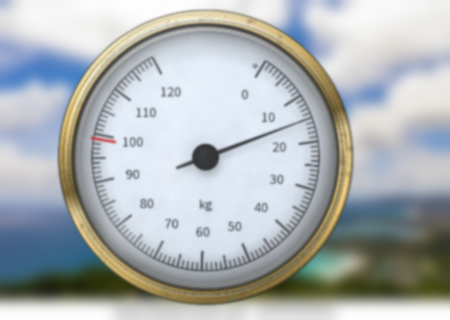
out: 15 kg
